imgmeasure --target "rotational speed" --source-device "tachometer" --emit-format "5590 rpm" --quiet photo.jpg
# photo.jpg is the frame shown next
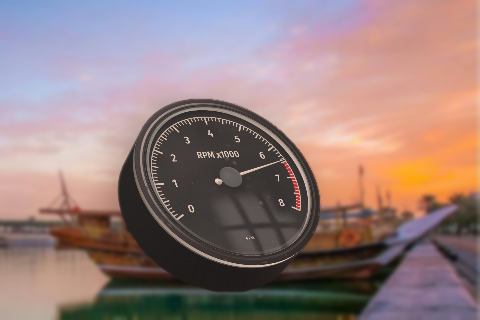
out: 6500 rpm
